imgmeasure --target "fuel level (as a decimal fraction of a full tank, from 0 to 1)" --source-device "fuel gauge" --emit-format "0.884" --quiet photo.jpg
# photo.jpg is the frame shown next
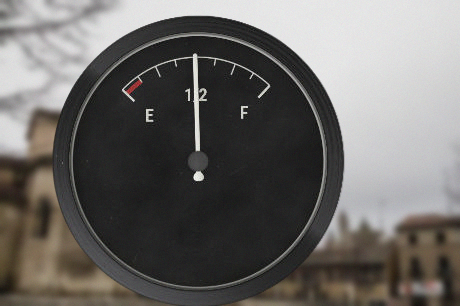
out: 0.5
